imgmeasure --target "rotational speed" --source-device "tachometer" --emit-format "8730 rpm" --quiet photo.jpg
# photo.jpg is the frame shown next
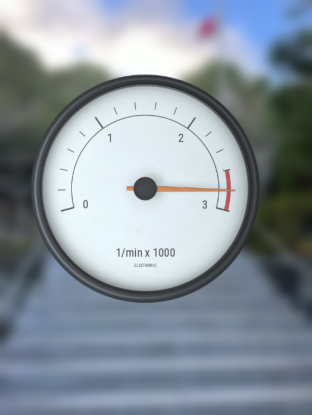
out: 2800 rpm
